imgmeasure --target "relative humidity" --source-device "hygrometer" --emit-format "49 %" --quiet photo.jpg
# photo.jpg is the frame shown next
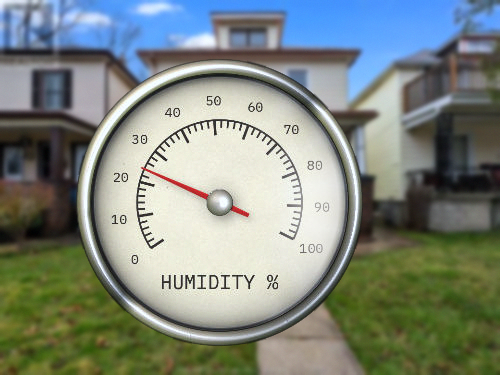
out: 24 %
